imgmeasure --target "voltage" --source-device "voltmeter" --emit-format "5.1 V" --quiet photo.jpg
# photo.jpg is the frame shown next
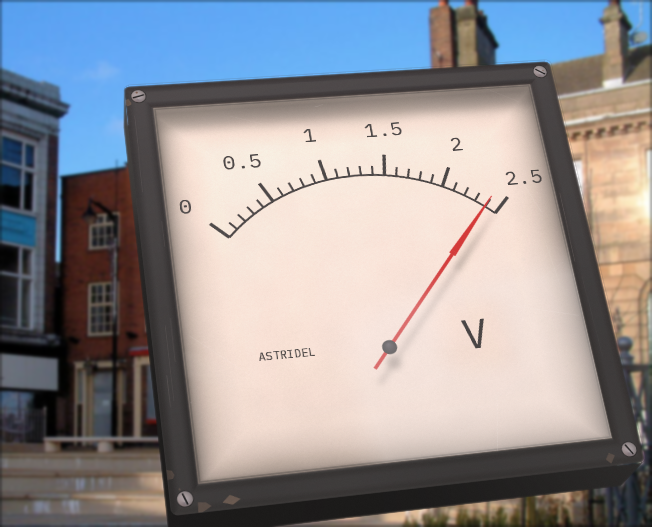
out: 2.4 V
